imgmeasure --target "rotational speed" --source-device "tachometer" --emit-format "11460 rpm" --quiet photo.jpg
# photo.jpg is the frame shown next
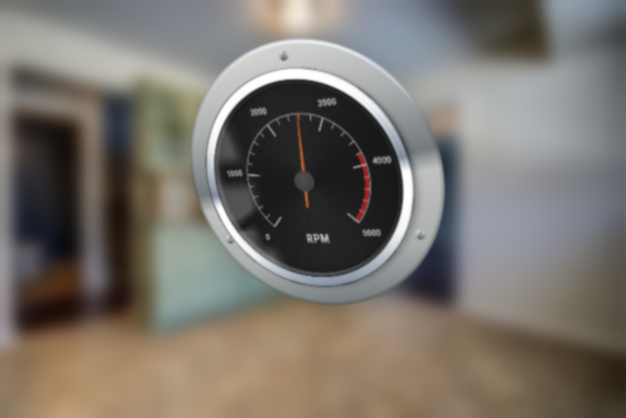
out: 2600 rpm
